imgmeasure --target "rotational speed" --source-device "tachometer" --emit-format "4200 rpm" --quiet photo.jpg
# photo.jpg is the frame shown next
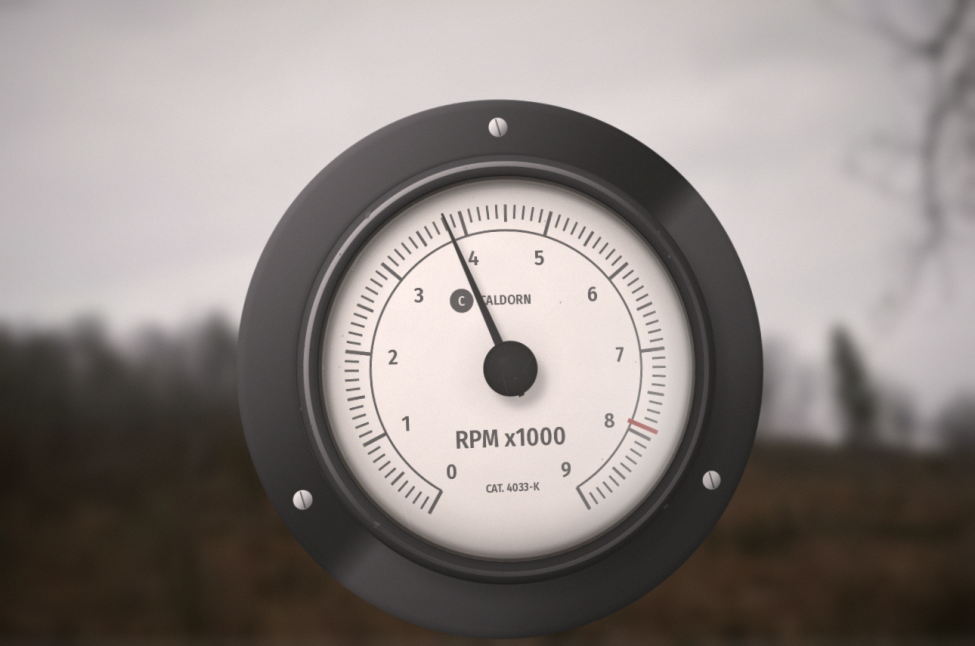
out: 3800 rpm
